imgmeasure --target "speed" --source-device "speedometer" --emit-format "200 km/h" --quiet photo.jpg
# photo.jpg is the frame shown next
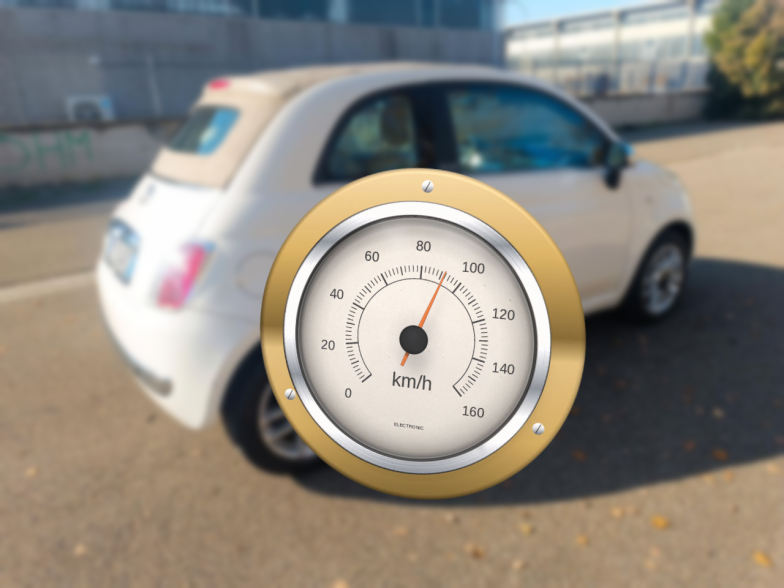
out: 92 km/h
